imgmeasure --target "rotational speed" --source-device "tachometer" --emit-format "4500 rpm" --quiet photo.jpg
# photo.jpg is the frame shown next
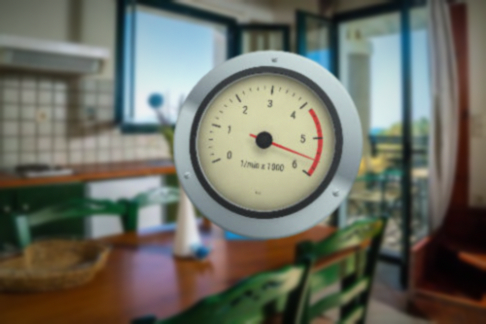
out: 5600 rpm
